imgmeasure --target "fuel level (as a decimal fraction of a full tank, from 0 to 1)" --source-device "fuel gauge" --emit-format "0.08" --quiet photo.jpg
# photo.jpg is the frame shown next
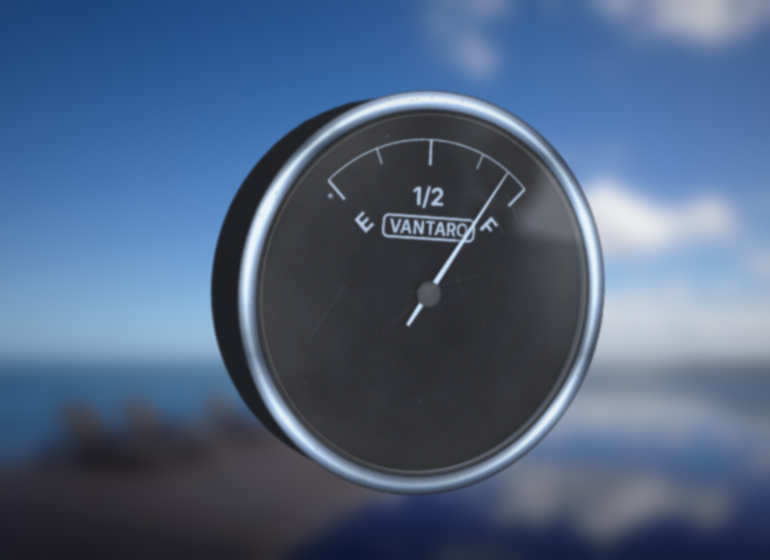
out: 0.875
